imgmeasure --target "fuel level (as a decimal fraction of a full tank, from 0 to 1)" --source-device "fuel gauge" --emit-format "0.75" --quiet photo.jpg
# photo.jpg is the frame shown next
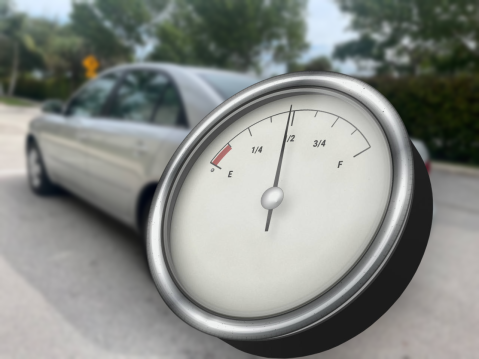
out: 0.5
